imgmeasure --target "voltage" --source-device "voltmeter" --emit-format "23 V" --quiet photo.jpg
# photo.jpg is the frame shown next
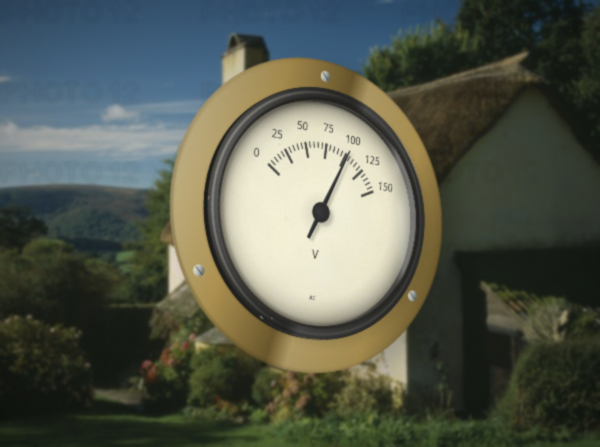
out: 100 V
